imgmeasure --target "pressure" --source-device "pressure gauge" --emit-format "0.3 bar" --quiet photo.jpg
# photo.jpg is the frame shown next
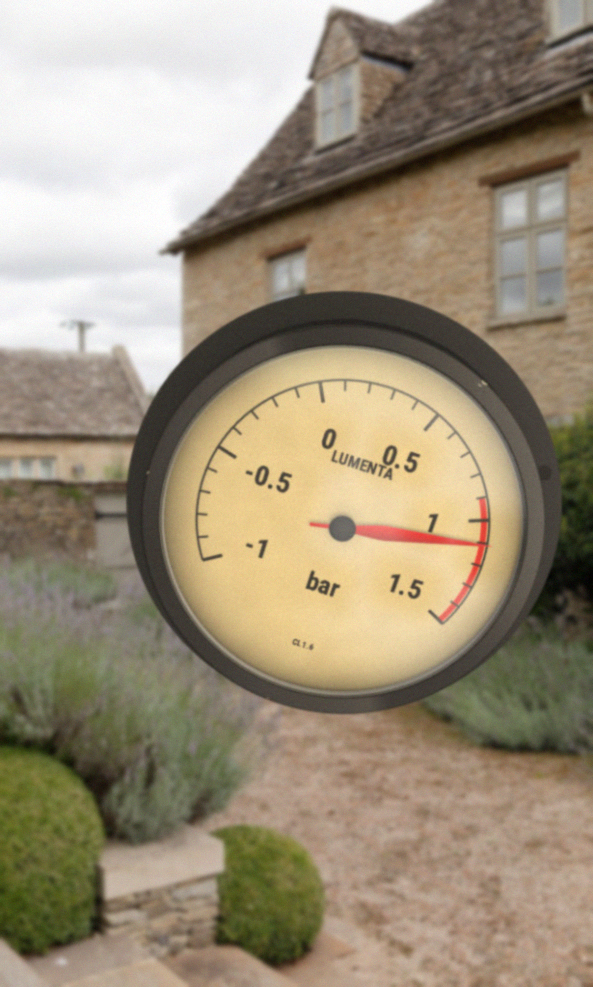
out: 1.1 bar
